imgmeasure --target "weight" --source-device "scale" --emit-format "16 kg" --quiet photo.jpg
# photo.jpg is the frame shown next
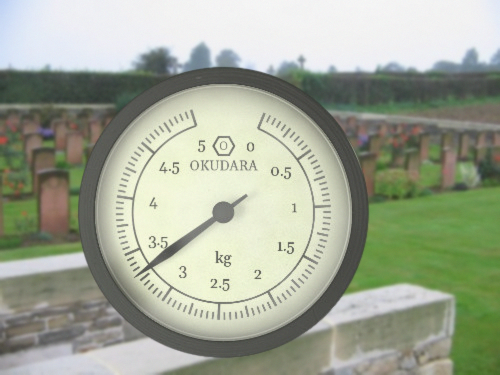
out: 3.3 kg
